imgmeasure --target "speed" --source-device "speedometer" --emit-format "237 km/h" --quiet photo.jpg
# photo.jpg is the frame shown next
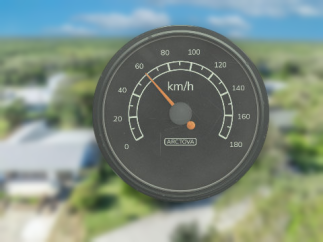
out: 60 km/h
